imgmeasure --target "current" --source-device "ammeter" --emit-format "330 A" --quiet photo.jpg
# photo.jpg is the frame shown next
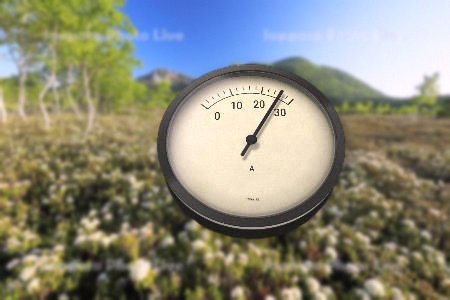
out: 26 A
